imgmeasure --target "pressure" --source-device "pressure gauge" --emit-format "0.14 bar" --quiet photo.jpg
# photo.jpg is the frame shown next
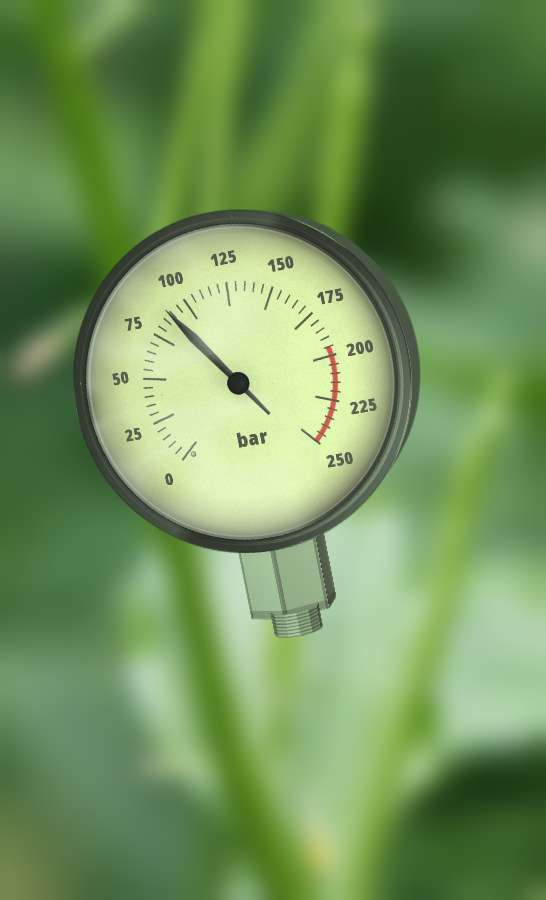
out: 90 bar
